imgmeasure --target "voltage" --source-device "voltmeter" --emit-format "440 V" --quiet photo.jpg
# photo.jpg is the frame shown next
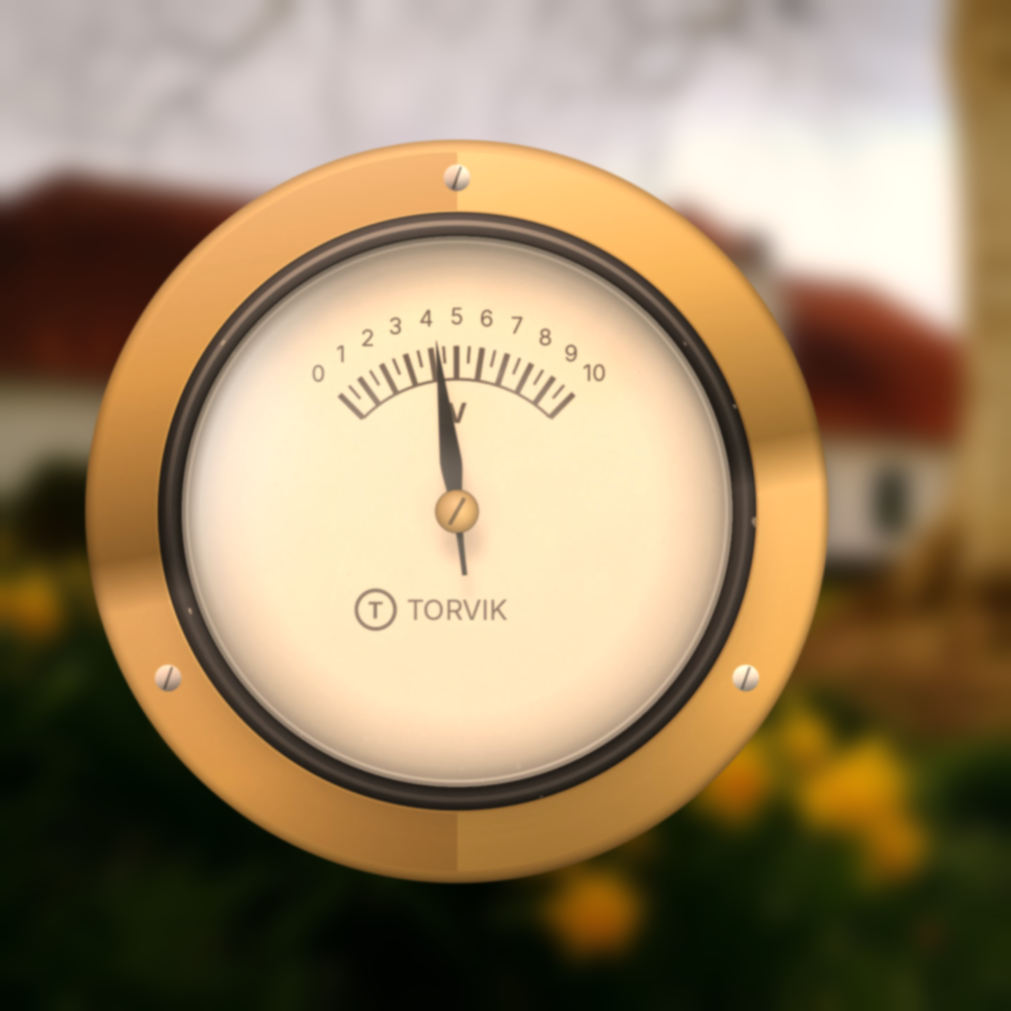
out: 4.25 V
